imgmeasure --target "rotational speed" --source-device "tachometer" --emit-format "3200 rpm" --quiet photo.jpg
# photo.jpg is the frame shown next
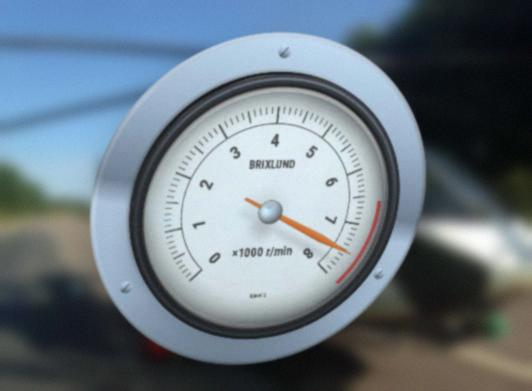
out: 7500 rpm
